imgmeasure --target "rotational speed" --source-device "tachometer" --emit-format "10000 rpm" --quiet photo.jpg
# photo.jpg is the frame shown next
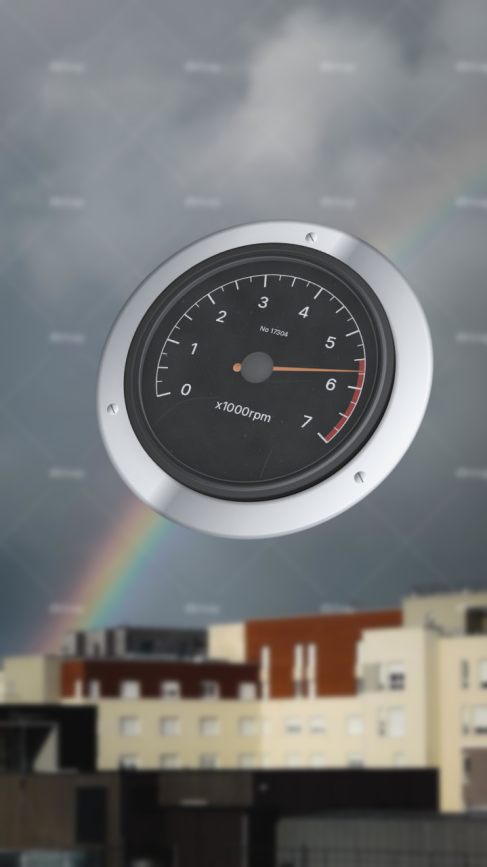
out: 5750 rpm
